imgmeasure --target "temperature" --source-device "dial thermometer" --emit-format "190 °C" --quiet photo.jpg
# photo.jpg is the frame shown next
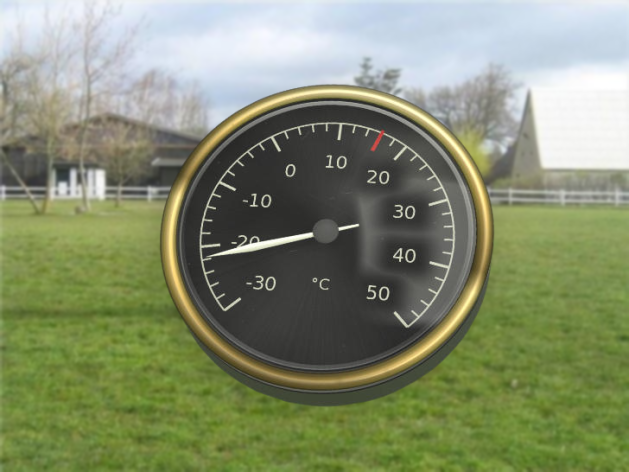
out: -22 °C
